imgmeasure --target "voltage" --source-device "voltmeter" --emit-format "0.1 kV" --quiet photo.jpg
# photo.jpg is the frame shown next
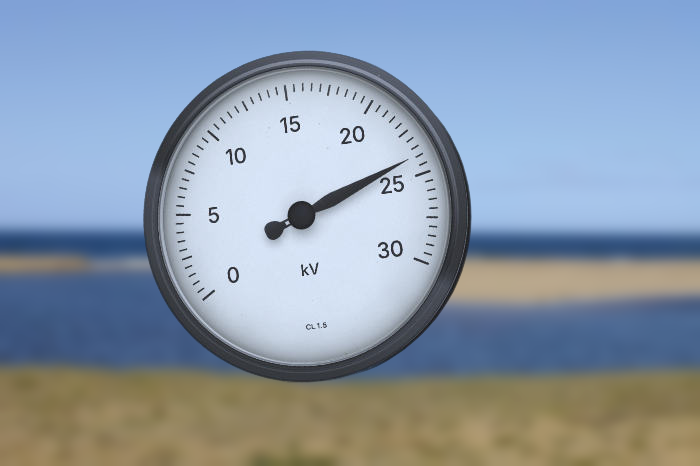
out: 24 kV
